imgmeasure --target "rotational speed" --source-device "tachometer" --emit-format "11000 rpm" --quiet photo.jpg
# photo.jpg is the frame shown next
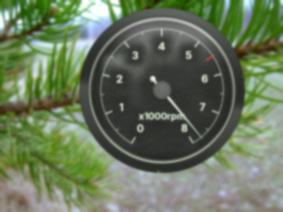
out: 7750 rpm
